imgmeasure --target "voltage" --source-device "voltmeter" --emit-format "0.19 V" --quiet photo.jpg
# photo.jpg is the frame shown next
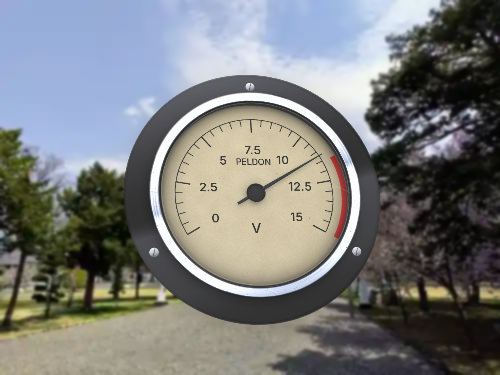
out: 11.25 V
